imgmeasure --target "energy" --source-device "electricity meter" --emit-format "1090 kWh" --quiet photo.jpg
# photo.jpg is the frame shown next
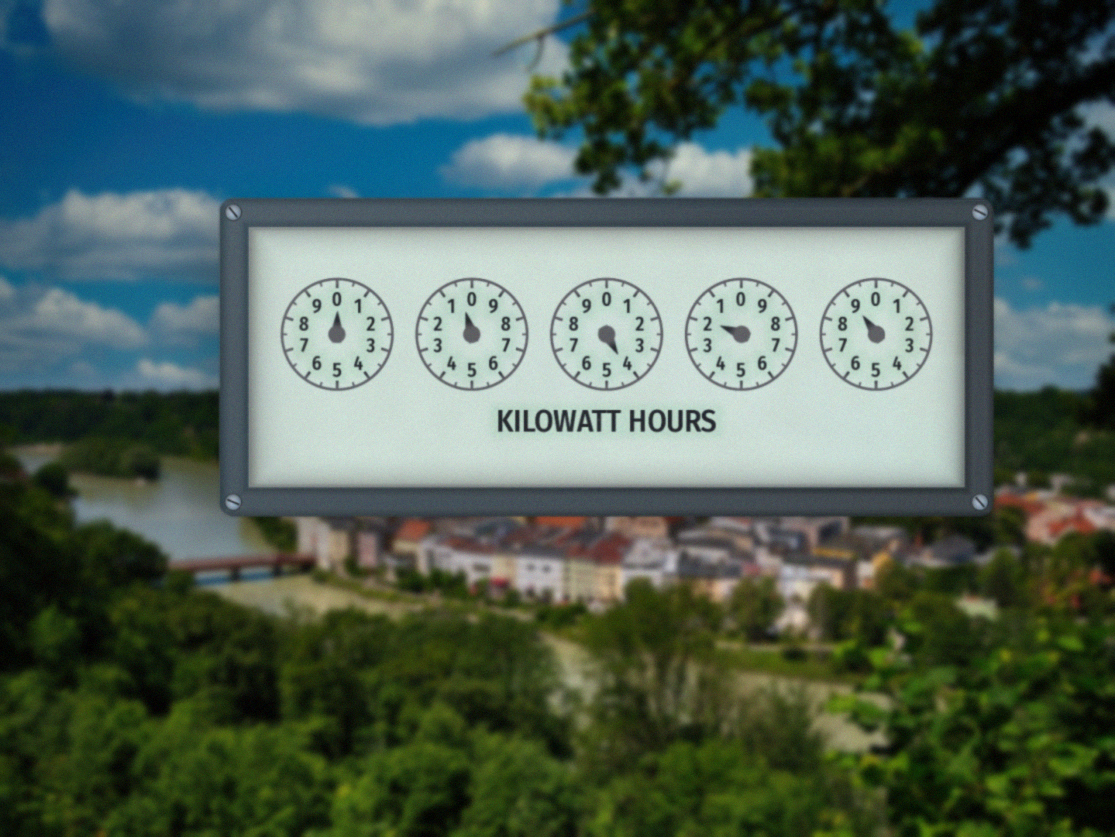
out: 419 kWh
